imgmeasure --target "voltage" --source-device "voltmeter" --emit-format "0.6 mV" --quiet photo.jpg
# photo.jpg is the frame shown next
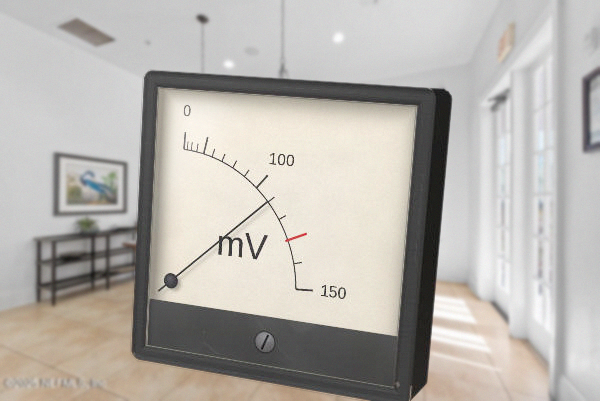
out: 110 mV
